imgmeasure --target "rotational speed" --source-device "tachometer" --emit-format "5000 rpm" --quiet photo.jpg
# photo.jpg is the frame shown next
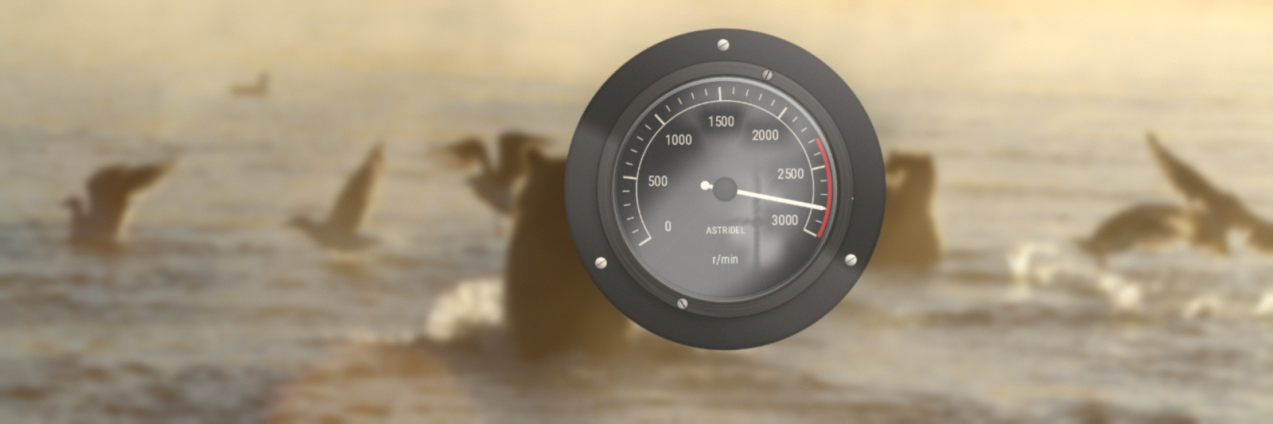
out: 2800 rpm
